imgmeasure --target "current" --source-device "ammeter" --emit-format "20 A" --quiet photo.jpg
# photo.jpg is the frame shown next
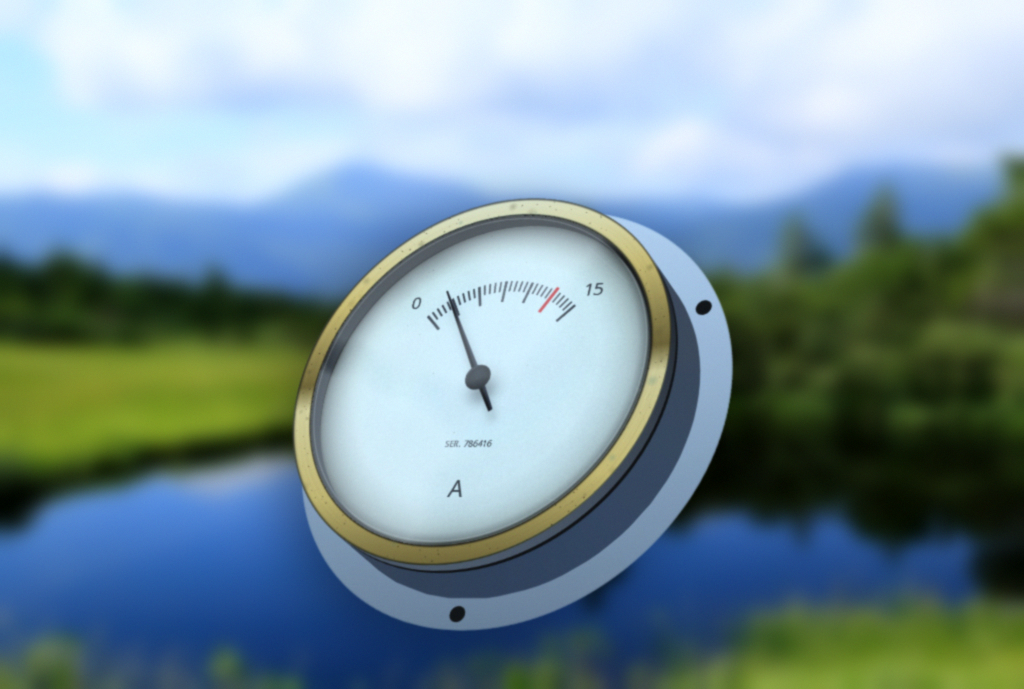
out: 2.5 A
